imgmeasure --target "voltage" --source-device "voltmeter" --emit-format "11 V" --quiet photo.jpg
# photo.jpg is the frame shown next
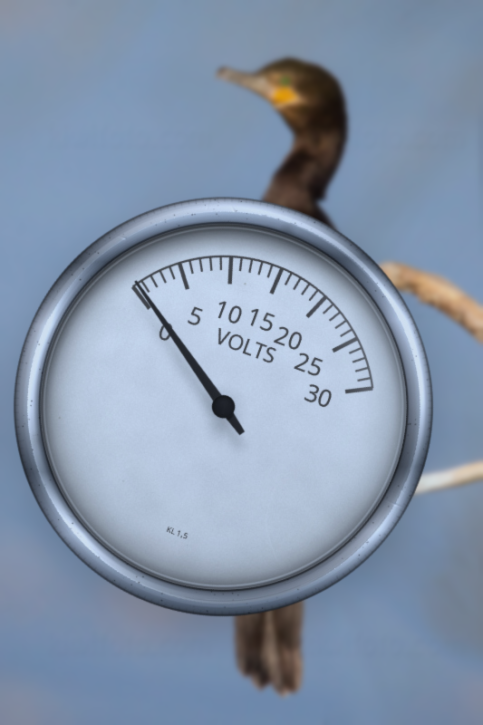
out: 0.5 V
